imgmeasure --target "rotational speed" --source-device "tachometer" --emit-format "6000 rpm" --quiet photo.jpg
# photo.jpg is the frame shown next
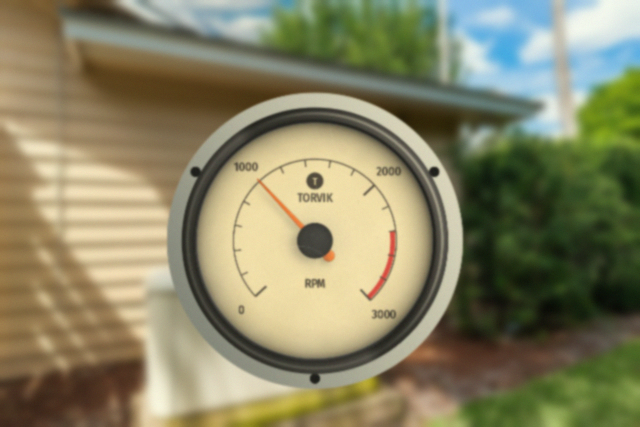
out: 1000 rpm
